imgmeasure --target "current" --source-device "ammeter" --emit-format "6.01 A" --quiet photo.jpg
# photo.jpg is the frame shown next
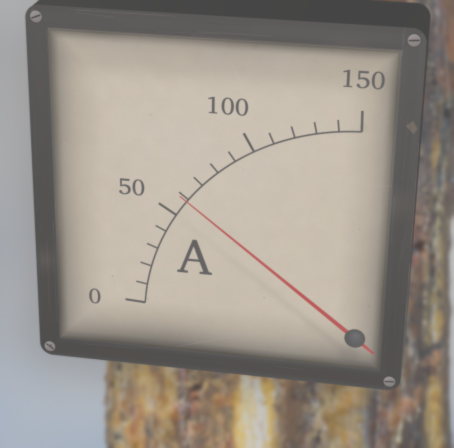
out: 60 A
